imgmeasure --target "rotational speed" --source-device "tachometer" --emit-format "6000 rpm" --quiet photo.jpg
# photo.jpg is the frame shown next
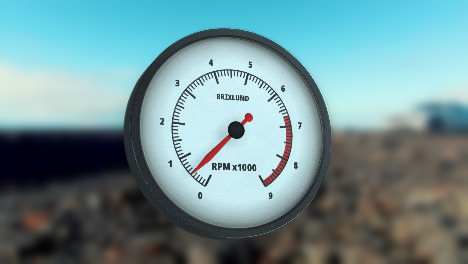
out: 500 rpm
